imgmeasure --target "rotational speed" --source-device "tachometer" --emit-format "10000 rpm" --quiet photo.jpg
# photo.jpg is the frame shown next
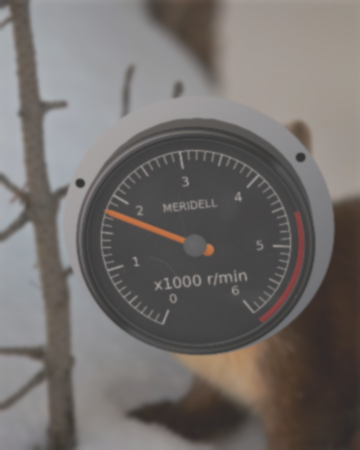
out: 1800 rpm
